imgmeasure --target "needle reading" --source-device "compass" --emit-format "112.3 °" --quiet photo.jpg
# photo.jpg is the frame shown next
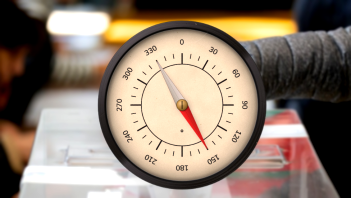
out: 150 °
